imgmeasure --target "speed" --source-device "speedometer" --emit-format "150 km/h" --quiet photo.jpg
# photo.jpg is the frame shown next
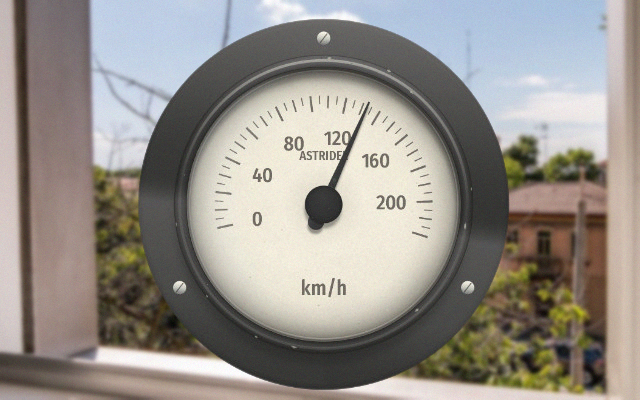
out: 132.5 km/h
